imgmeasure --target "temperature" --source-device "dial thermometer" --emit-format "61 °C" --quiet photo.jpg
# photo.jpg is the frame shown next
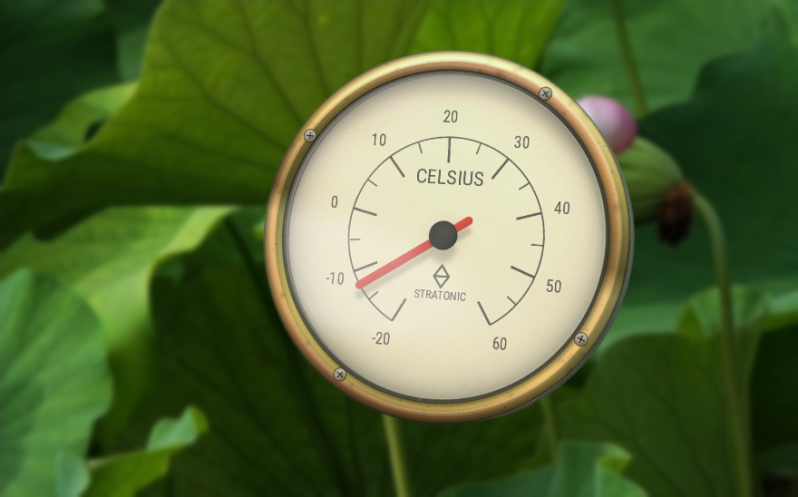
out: -12.5 °C
